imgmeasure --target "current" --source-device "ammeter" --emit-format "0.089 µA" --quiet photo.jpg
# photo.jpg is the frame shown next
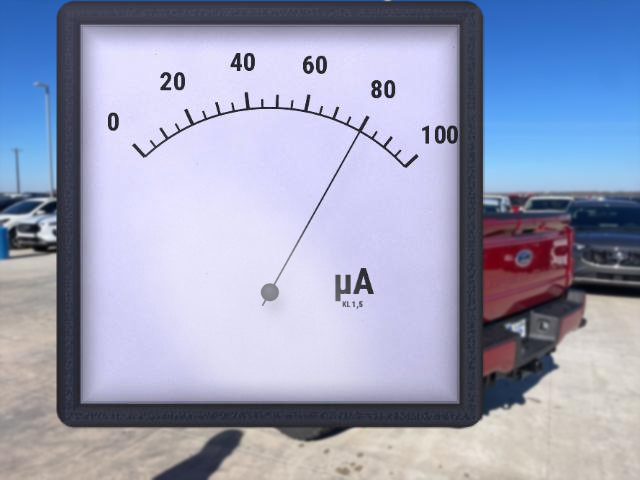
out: 80 µA
